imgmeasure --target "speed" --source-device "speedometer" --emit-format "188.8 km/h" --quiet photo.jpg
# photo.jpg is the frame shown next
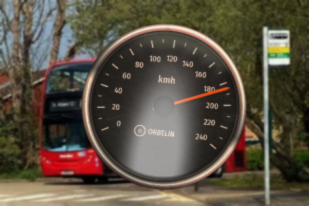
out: 185 km/h
